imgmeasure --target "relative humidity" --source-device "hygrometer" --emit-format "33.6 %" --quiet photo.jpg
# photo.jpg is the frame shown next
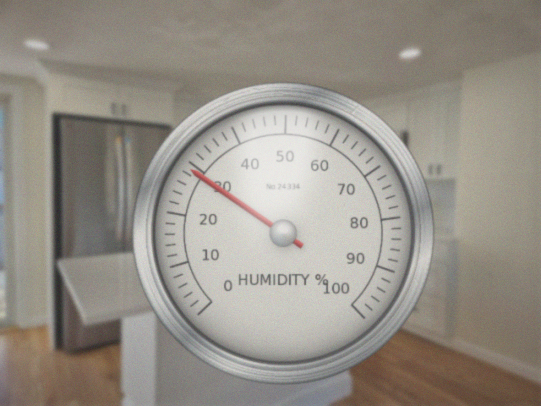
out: 29 %
